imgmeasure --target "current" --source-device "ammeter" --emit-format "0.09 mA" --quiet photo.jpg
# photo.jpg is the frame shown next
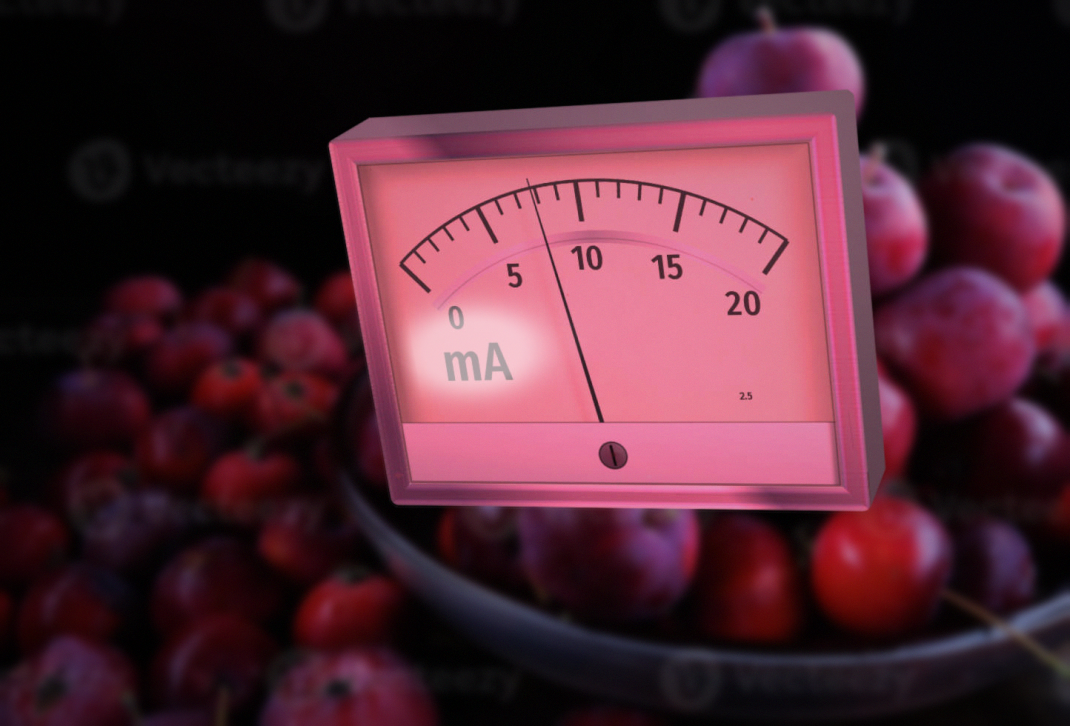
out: 8 mA
